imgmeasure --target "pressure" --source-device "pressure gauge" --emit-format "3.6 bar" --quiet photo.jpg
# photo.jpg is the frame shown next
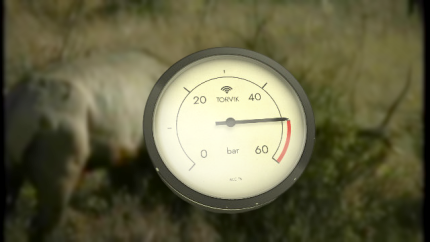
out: 50 bar
